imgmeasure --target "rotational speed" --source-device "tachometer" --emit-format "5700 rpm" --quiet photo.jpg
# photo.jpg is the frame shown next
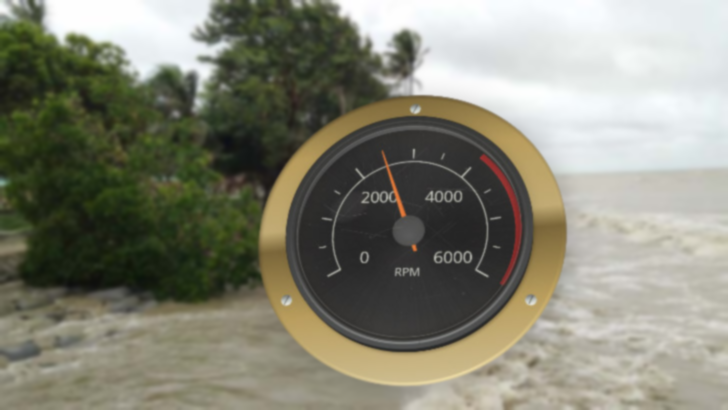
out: 2500 rpm
